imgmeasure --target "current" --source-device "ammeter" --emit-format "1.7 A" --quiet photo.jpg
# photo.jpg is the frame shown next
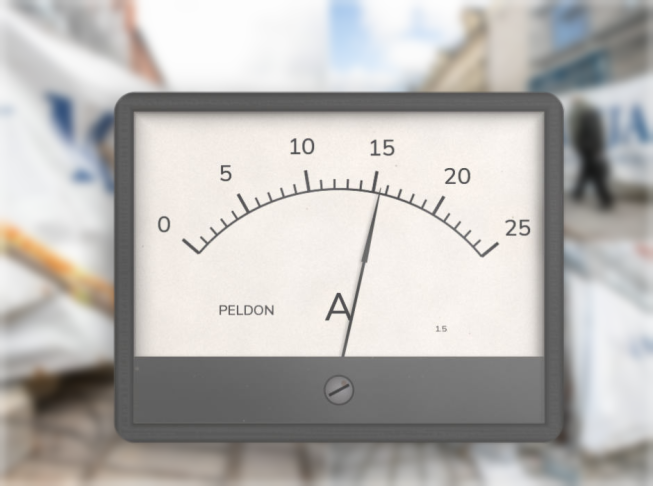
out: 15.5 A
